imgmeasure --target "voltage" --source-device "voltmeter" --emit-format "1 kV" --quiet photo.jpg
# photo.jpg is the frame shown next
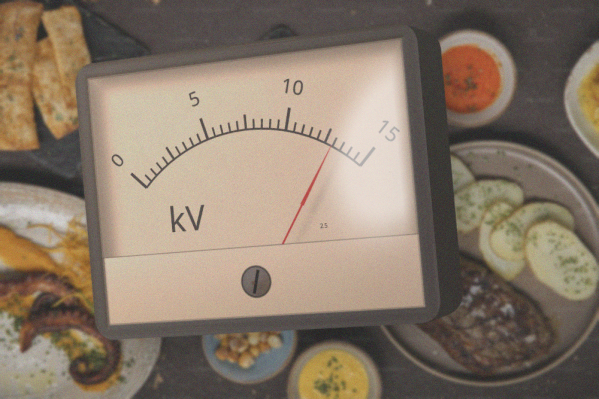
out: 13 kV
